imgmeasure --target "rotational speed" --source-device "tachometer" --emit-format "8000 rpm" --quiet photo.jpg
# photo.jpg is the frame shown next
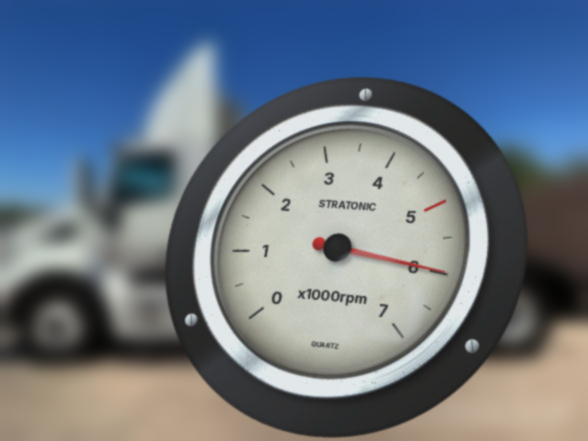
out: 6000 rpm
